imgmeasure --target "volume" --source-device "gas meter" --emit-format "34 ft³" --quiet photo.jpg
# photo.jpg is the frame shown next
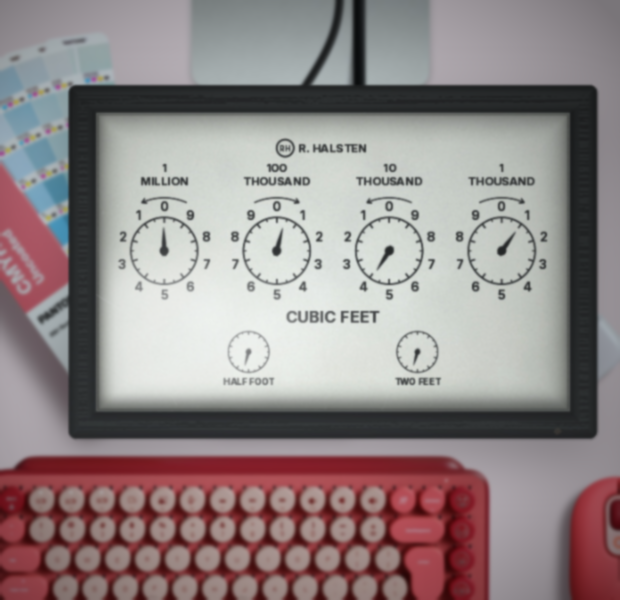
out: 4100 ft³
